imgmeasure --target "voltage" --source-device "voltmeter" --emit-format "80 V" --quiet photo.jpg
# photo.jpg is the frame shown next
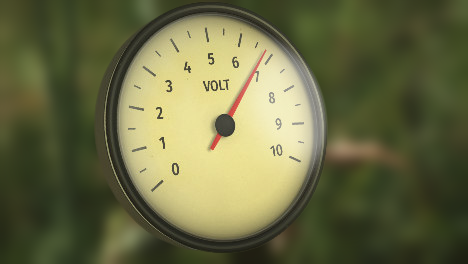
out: 6.75 V
